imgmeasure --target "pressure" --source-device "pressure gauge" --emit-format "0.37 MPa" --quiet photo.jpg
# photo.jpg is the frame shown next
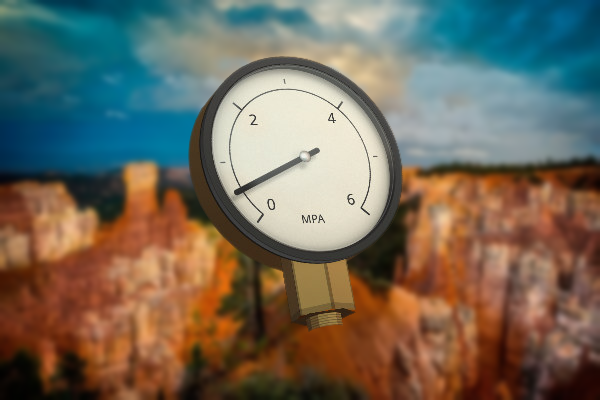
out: 0.5 MPa
